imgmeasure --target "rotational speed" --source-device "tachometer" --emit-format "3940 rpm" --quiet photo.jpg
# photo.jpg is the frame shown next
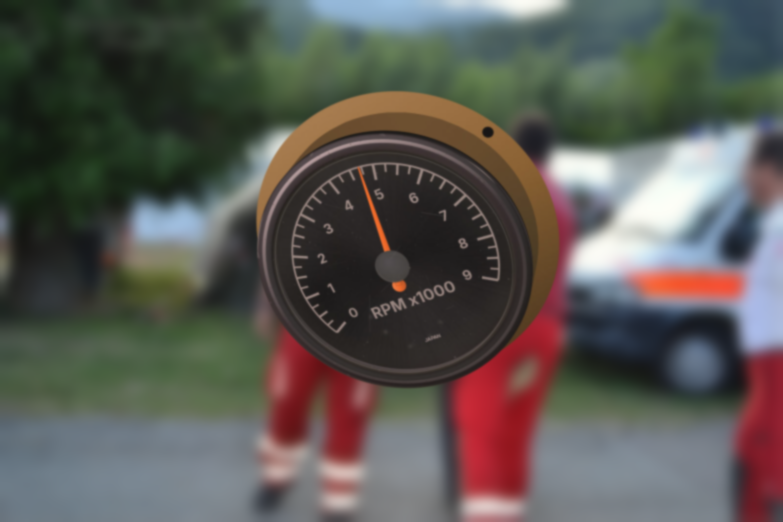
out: 4750 rpm
